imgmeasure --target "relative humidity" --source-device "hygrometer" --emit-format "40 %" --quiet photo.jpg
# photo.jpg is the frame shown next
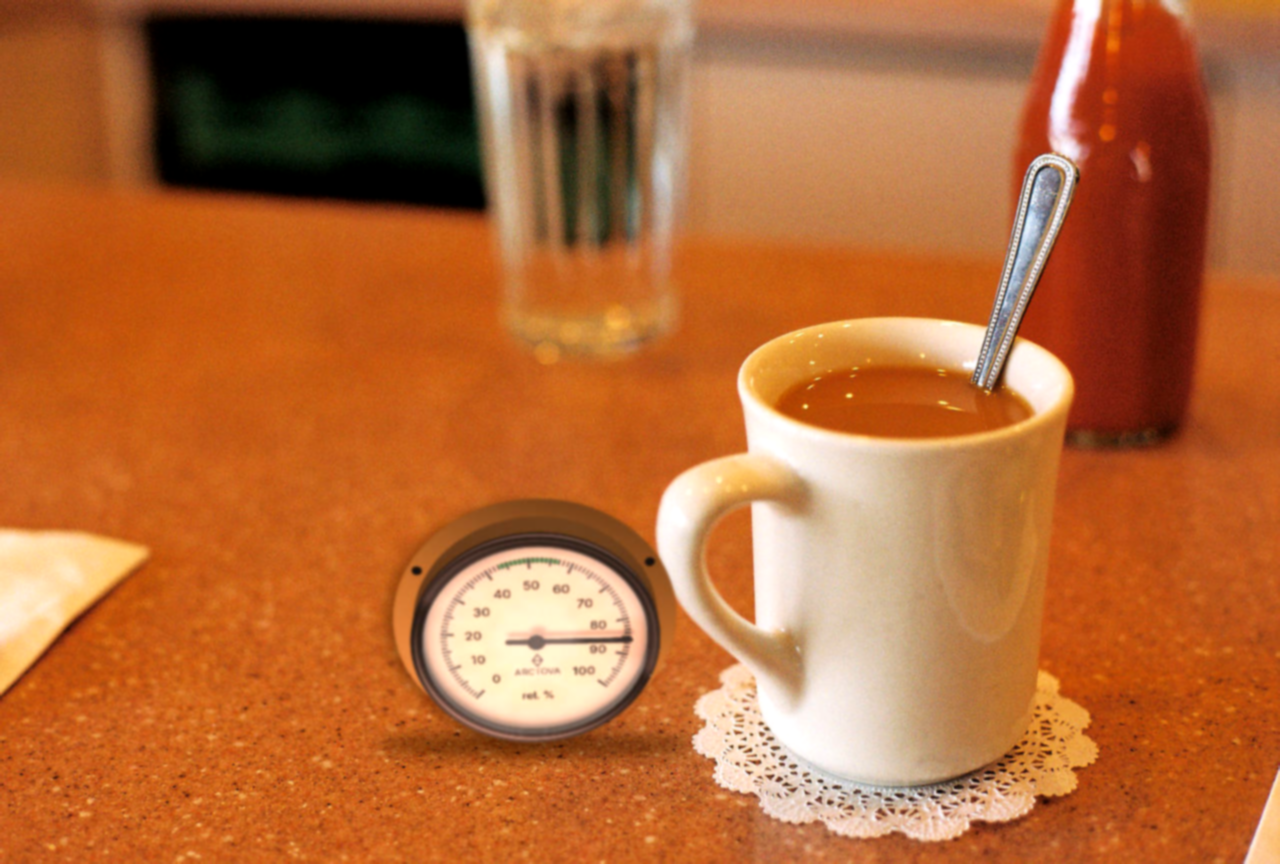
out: 85 %
